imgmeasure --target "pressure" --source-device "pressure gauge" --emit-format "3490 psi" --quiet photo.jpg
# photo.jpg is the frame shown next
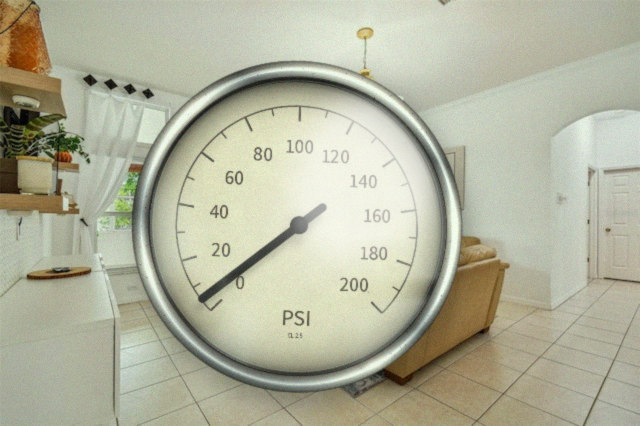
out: 5 psi
